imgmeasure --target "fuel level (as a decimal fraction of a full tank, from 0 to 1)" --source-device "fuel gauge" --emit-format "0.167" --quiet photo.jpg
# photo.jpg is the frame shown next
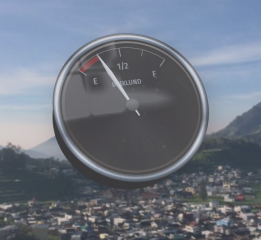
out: 0.25
